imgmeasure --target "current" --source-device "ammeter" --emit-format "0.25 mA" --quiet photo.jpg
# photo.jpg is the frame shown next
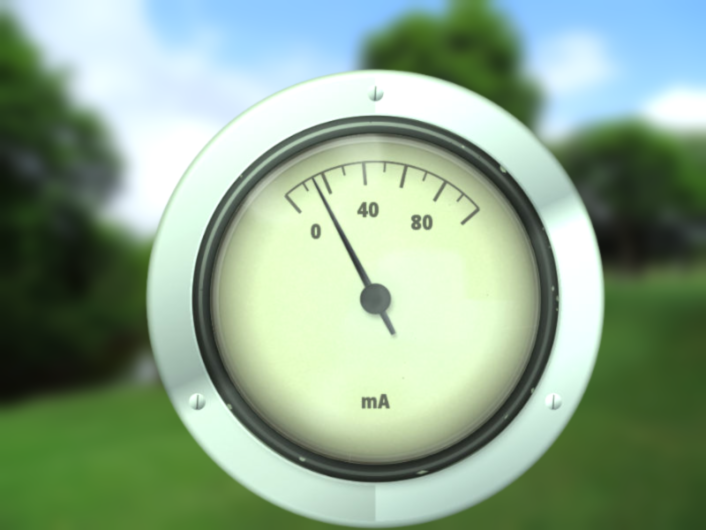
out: 15 mA
